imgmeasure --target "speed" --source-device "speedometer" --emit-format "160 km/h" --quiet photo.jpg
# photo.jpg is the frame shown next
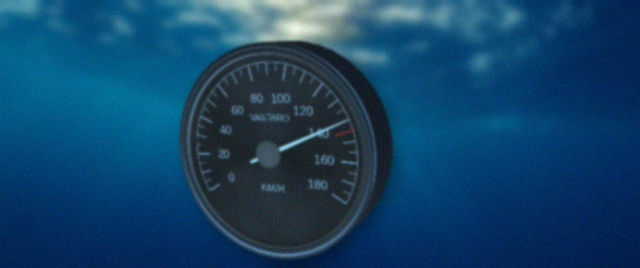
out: 140 km/h
